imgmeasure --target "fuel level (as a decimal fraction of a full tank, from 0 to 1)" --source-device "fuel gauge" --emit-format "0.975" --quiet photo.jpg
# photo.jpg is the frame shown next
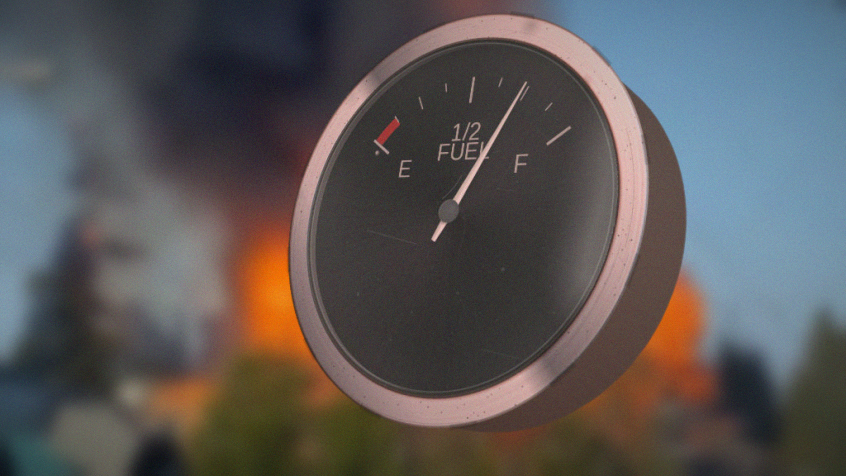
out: 0.75
